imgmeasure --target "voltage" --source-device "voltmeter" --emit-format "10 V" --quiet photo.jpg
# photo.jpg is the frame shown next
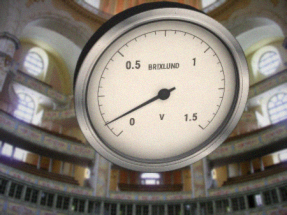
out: 0.1 V
